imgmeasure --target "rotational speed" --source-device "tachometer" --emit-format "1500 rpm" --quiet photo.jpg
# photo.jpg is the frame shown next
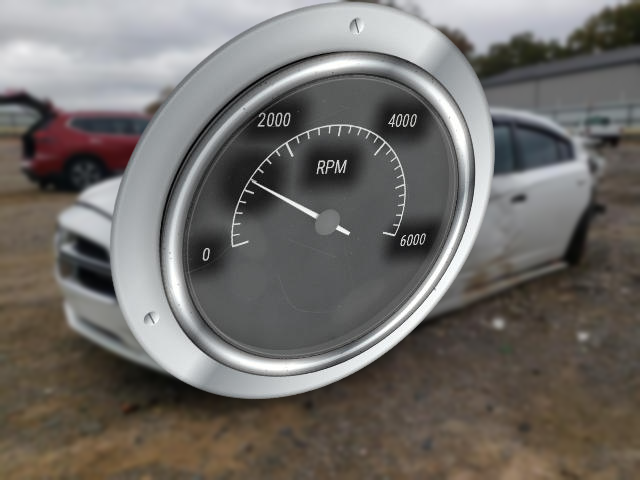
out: 1200 rpm
